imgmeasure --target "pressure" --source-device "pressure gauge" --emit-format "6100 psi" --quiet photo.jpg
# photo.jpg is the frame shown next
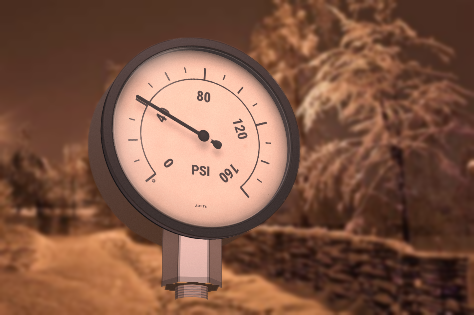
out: 40 psi
